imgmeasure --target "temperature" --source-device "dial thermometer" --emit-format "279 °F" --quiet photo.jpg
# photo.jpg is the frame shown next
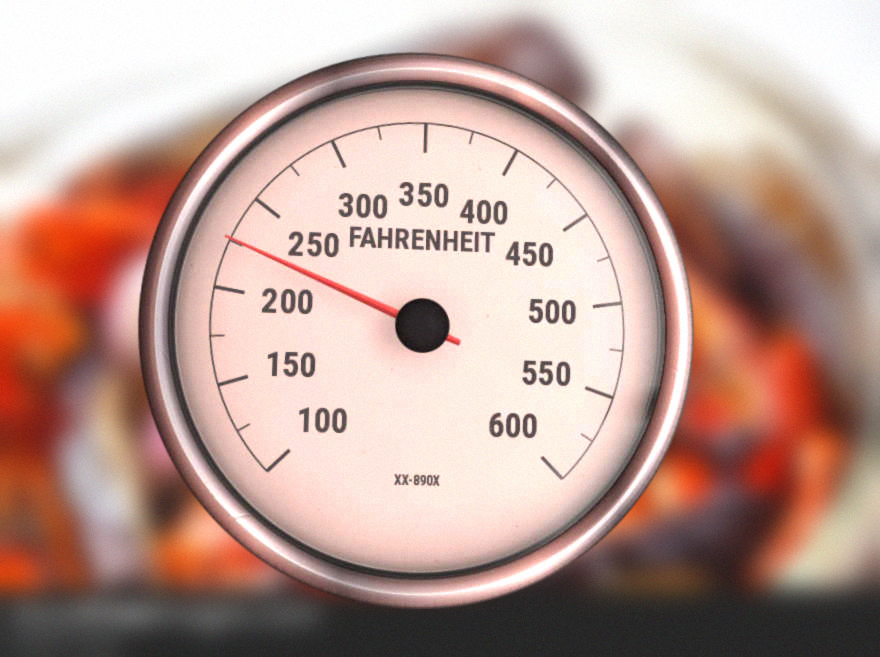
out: 225 °F
